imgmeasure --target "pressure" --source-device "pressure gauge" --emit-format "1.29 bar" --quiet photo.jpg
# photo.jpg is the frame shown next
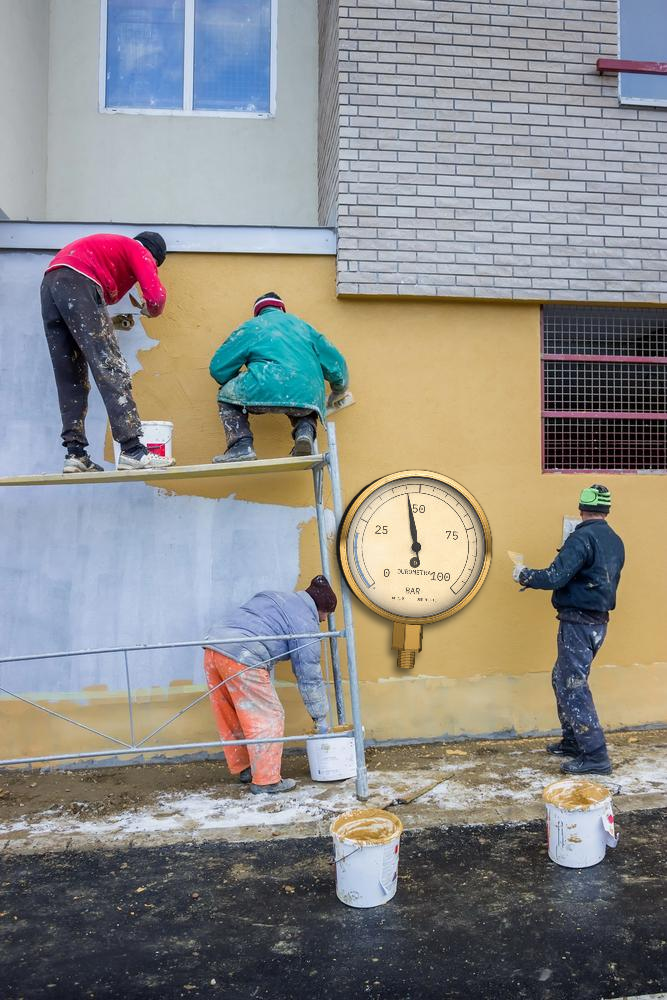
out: 45 bar
